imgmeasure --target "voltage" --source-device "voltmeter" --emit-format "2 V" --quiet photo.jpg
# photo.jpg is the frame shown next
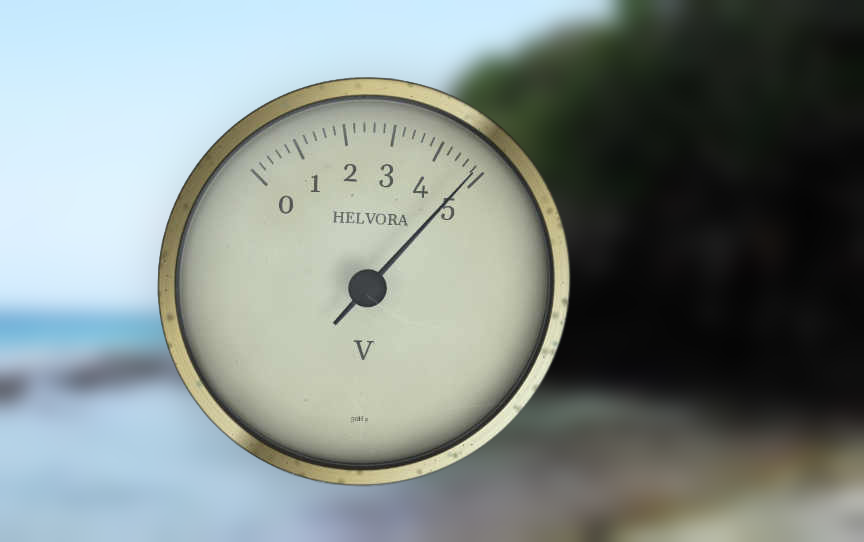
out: 4.8 V
